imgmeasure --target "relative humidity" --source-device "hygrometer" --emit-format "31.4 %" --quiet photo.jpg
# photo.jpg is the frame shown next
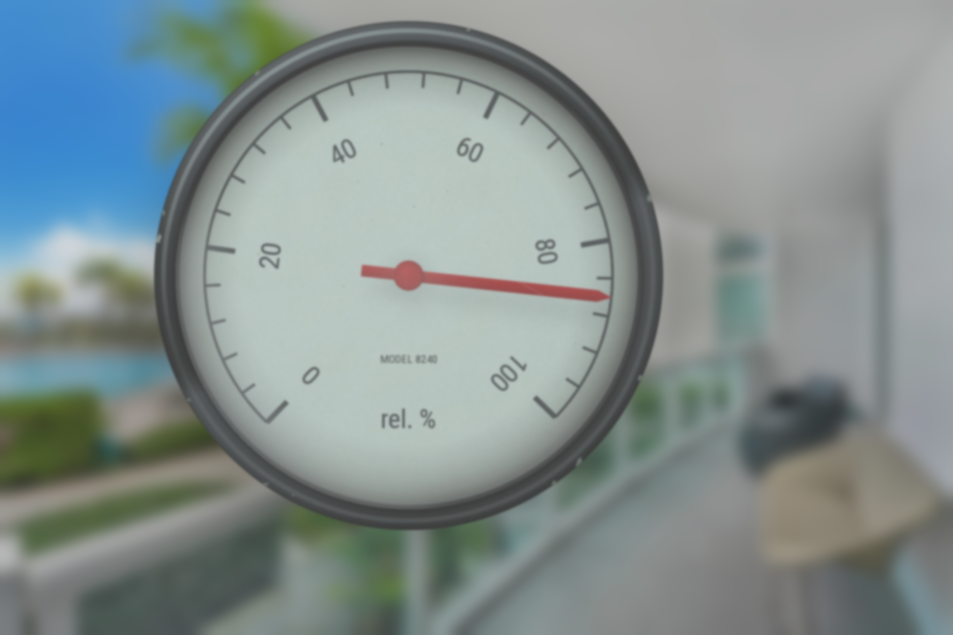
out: 86 %
